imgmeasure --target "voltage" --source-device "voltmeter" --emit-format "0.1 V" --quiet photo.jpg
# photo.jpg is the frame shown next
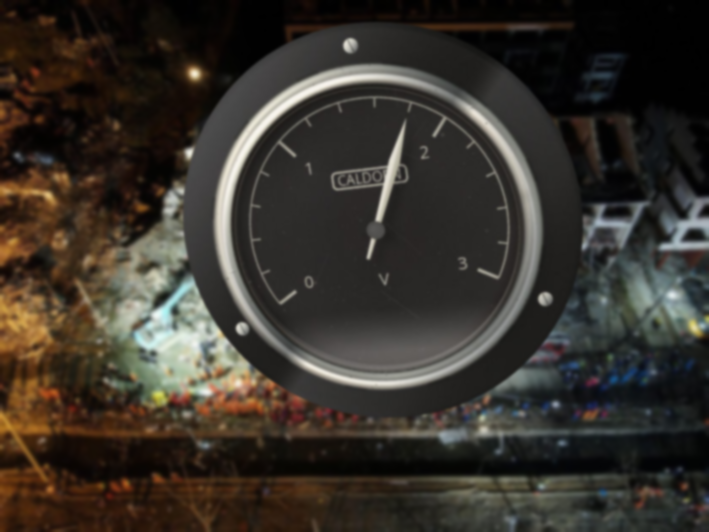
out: 1.8 V
